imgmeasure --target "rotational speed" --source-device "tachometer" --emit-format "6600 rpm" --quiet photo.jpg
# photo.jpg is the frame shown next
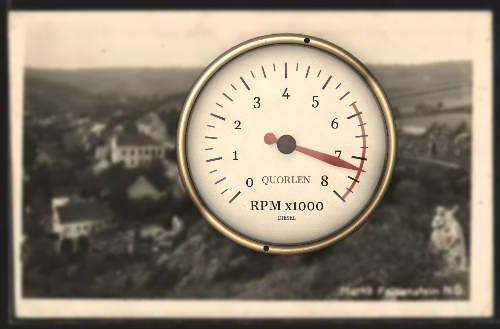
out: 7250 rpm
